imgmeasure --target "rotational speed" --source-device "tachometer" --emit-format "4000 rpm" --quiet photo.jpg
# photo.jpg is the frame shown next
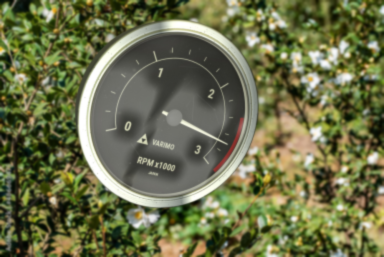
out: 2700 rpm
